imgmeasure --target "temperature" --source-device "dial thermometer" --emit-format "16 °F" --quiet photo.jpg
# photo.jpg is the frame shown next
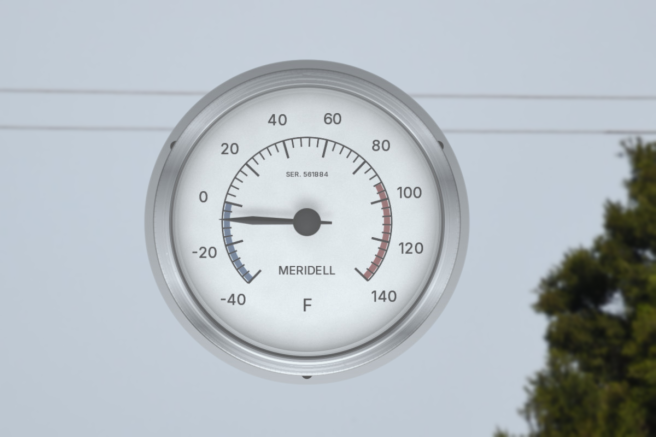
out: -8 °F
